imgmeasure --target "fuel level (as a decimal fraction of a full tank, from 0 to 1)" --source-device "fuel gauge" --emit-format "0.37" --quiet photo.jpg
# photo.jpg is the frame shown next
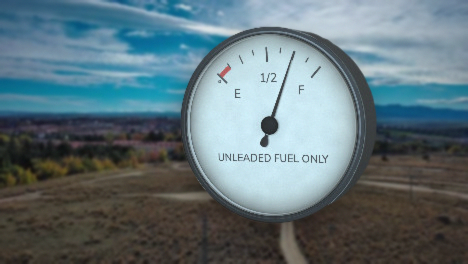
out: 0.75
